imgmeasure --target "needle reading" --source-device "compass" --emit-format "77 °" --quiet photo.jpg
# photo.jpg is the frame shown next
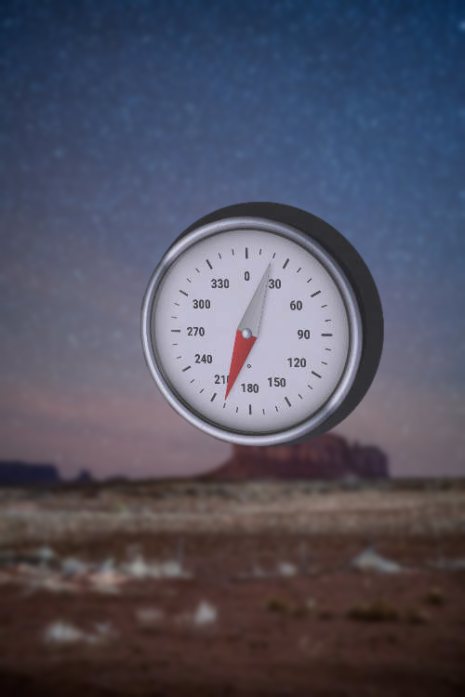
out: 200 °
